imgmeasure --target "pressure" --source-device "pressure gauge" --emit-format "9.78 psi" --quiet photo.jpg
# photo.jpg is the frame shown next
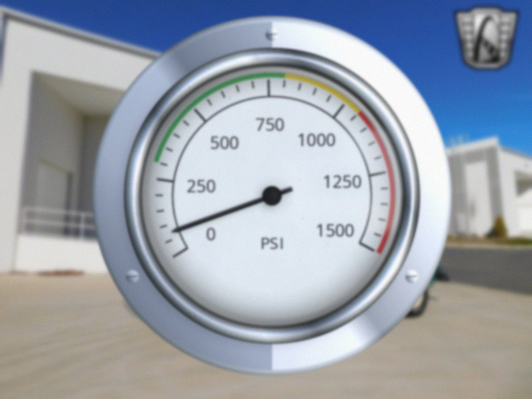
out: 75 psi
